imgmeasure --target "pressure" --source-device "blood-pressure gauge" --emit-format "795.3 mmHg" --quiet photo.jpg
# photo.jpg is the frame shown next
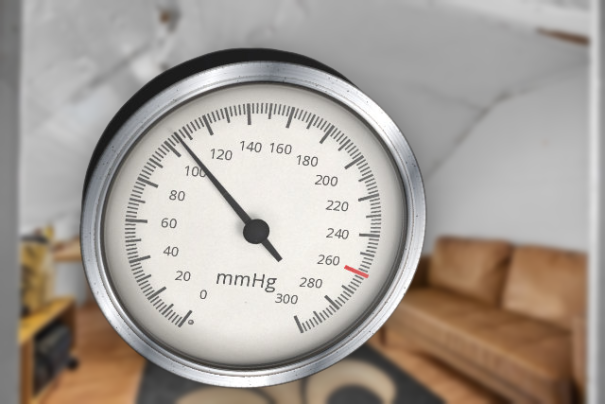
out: 106 mmHg
